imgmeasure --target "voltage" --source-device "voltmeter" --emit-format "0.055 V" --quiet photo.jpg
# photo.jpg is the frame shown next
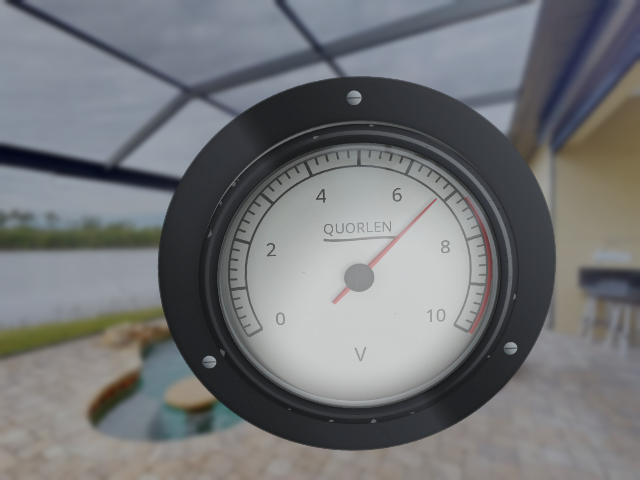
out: 6.8 V
